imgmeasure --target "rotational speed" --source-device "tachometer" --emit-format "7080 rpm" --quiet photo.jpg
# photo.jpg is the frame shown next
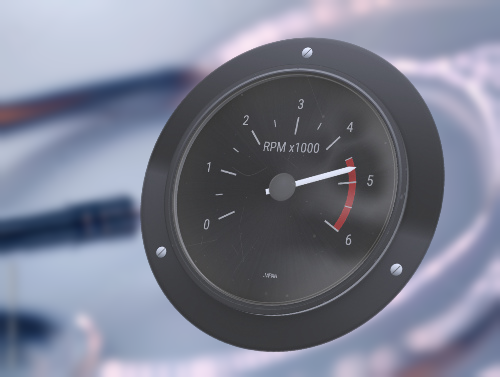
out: 4750 rpm
